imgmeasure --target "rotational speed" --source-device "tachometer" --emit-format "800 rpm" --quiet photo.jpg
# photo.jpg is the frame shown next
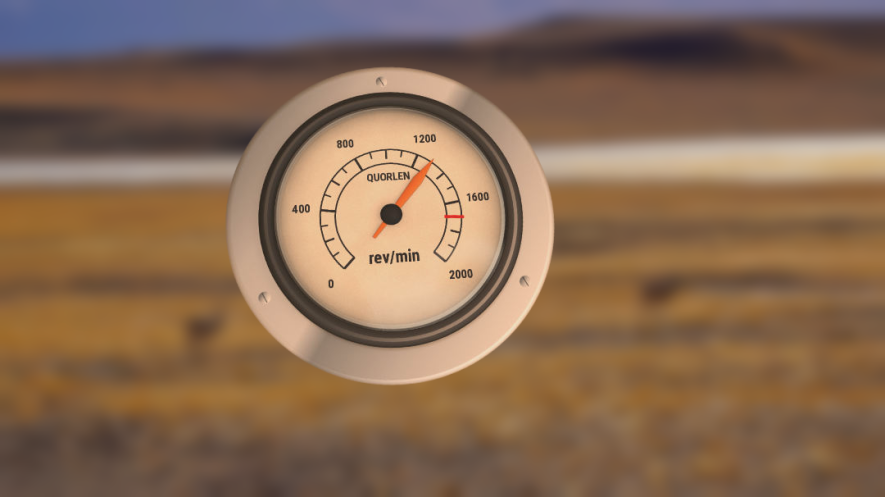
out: 1300 rpm
